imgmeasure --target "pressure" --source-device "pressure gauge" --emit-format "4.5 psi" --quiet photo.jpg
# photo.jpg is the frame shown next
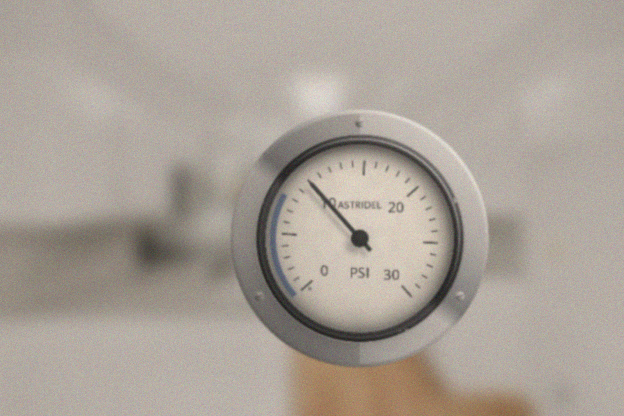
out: 10 psi
